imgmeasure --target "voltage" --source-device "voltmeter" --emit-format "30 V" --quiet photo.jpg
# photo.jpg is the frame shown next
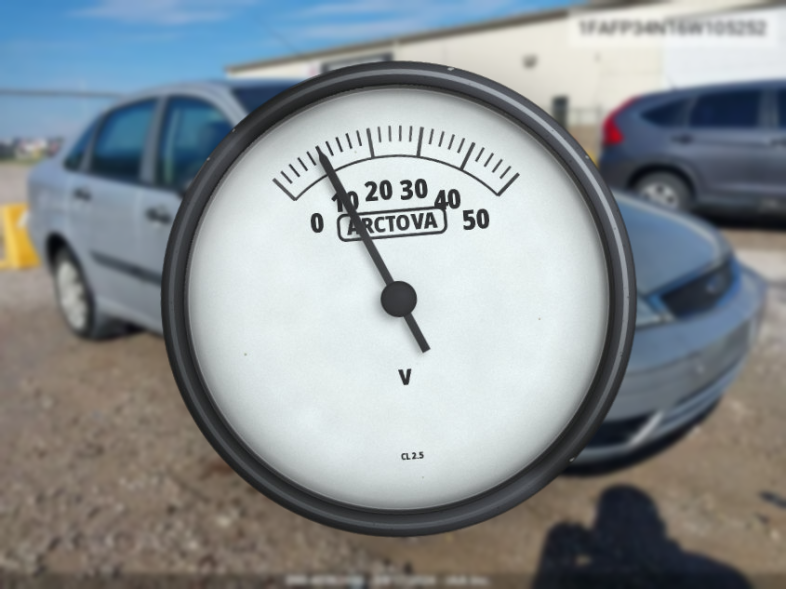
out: 10 V
